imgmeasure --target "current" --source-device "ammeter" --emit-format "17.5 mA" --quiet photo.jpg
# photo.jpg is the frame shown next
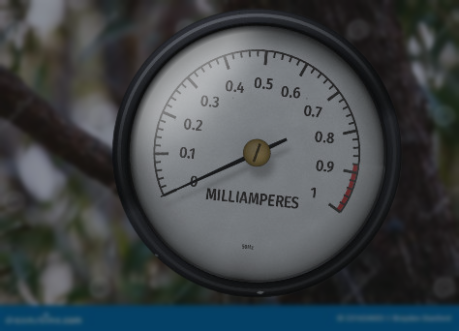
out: 0 mA
